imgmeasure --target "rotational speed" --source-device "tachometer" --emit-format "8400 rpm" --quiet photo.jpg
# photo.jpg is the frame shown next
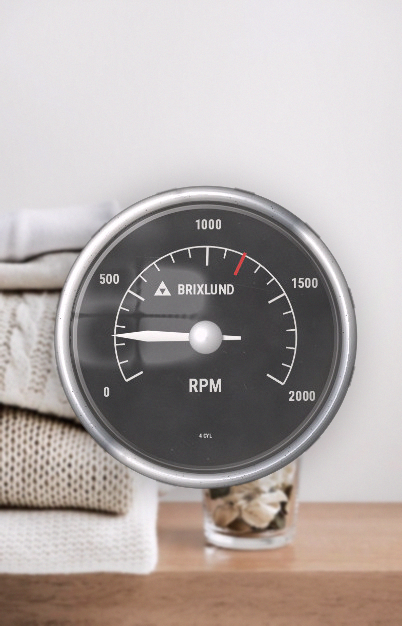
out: 250 rpm
